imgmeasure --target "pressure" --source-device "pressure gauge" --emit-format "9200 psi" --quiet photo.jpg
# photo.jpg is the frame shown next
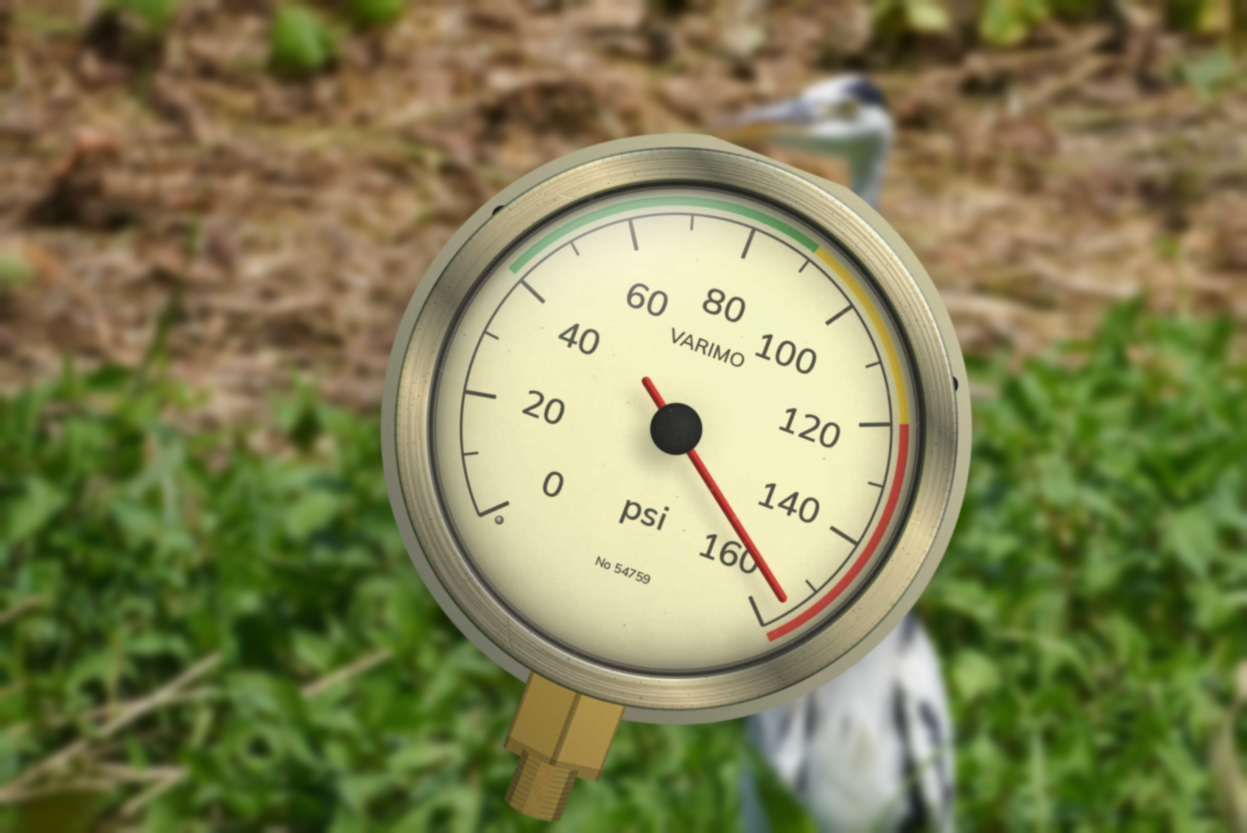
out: 155 psi
